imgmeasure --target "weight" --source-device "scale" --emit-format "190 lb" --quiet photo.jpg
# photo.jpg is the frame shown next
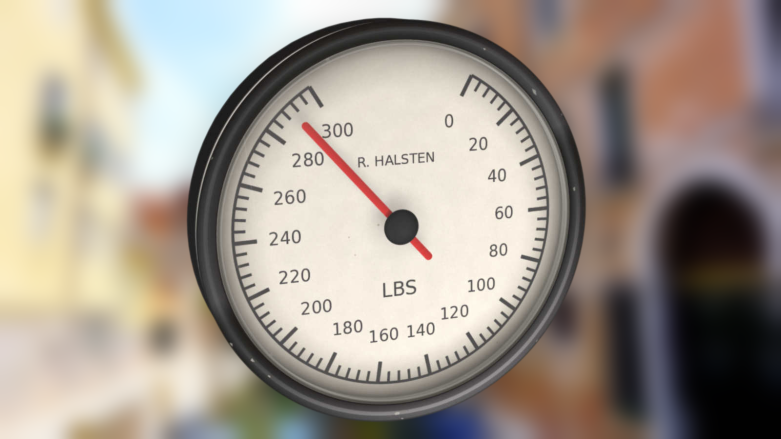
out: 290 lb
